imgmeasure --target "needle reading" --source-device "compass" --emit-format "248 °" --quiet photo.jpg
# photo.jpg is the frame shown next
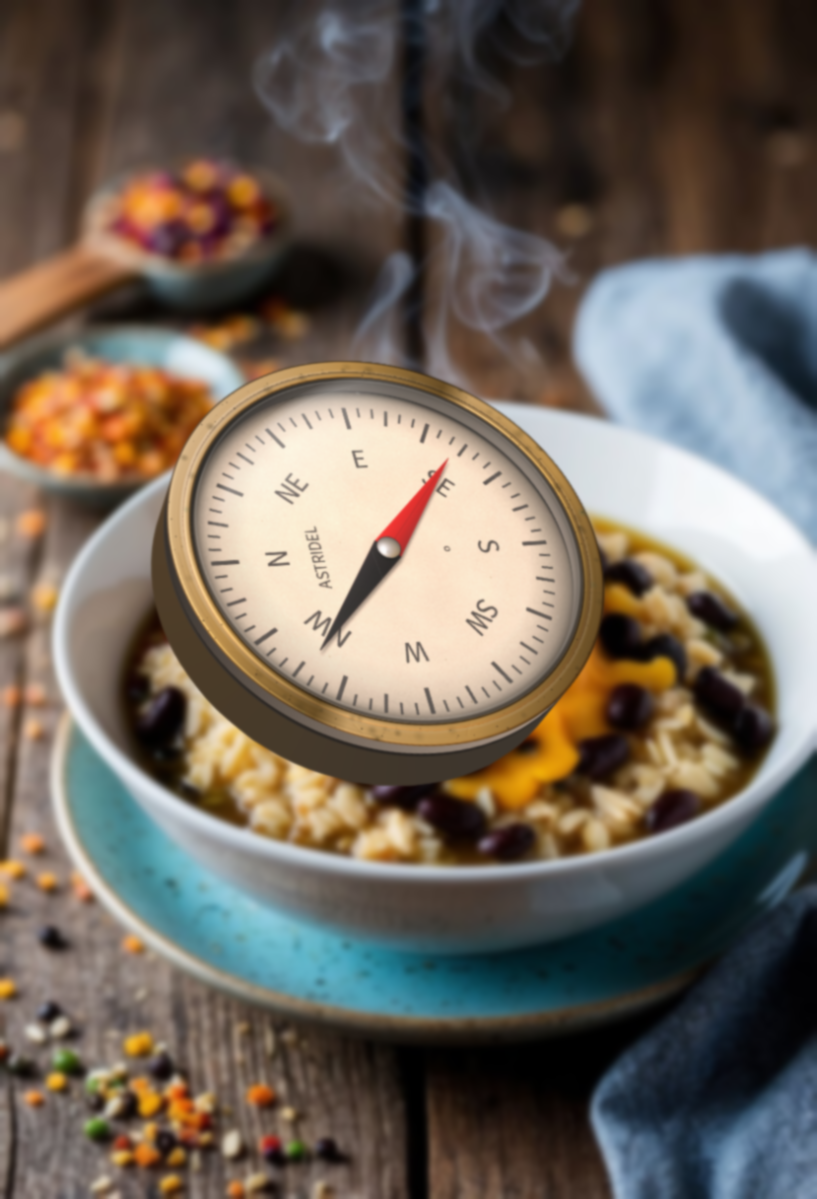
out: 132.5 °
